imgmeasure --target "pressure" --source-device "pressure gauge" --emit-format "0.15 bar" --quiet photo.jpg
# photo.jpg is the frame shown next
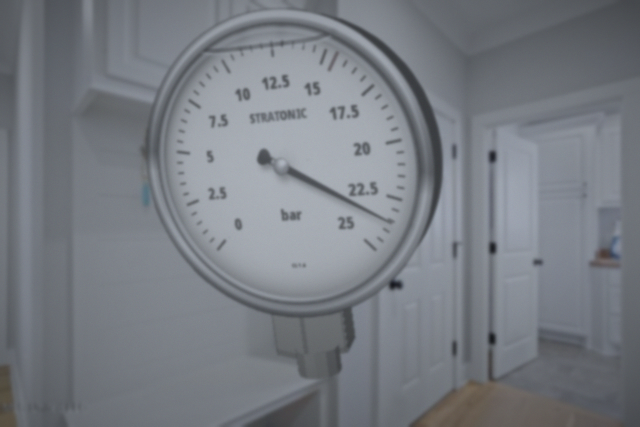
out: 23.5 bar
